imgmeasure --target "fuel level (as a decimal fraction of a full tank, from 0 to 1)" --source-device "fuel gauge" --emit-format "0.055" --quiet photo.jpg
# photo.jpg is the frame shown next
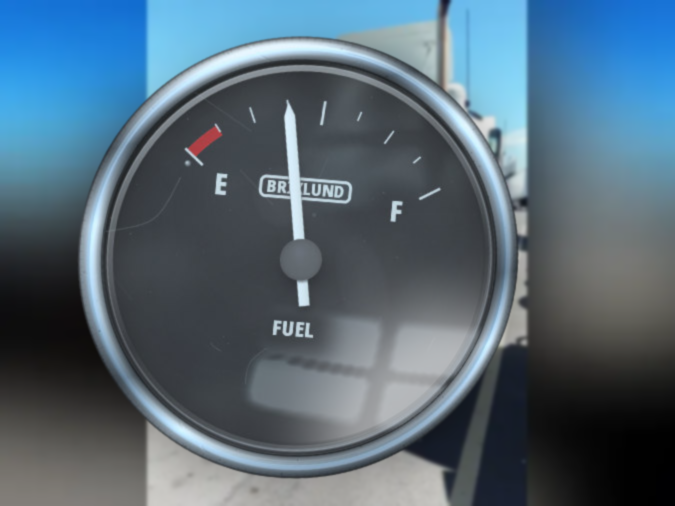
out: 0.375
